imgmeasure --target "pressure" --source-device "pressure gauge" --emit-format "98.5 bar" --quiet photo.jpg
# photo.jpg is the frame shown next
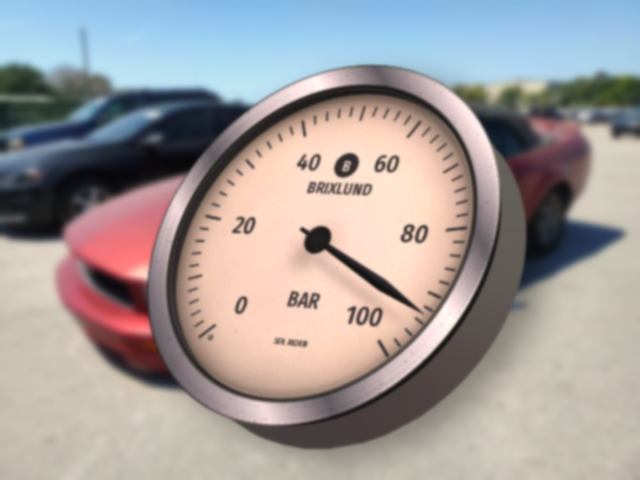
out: 93 bar
